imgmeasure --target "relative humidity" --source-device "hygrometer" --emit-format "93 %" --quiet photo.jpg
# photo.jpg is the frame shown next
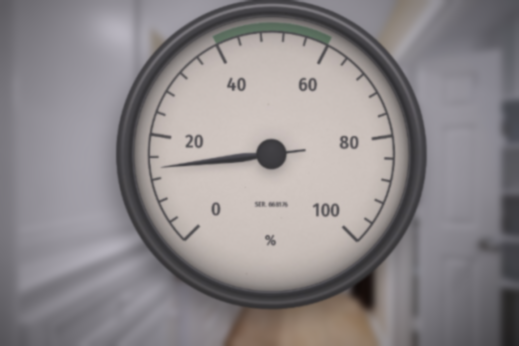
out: 14 %
